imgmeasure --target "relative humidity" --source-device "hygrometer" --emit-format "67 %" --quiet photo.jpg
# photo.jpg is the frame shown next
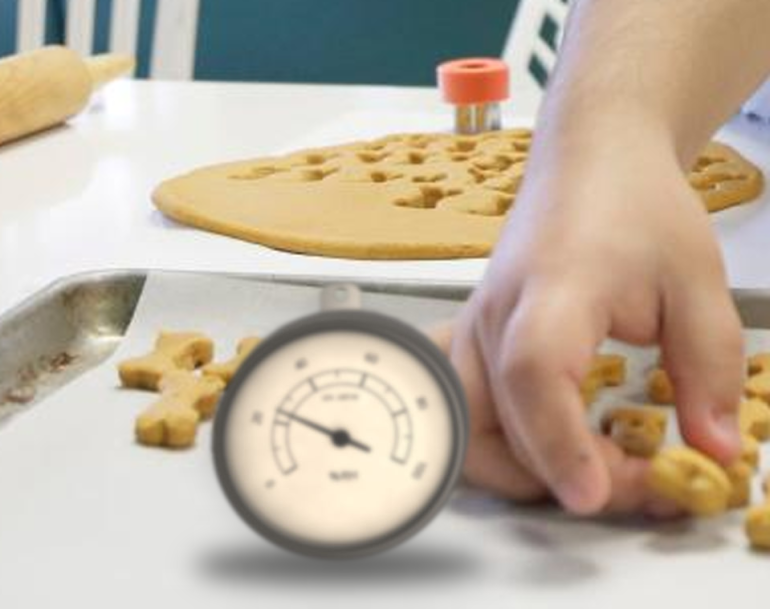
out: 25 %
